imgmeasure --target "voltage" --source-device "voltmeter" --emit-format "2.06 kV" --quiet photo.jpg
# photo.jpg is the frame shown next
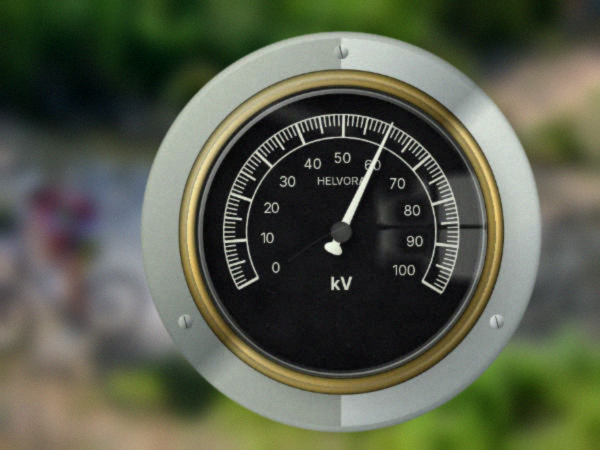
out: 60 kV
